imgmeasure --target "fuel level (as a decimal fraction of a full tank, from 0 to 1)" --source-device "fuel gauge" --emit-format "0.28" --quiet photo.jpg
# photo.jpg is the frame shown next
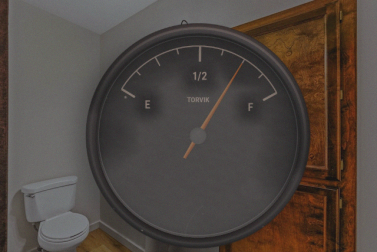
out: 0.75
